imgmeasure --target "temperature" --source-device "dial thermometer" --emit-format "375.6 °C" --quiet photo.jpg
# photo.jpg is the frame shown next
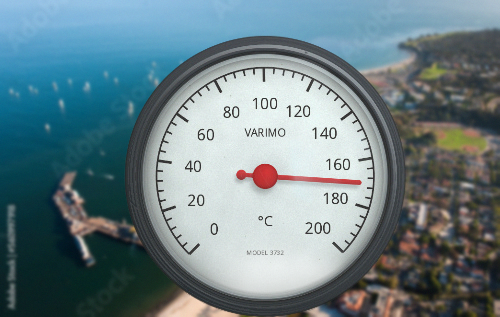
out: 170 °C
